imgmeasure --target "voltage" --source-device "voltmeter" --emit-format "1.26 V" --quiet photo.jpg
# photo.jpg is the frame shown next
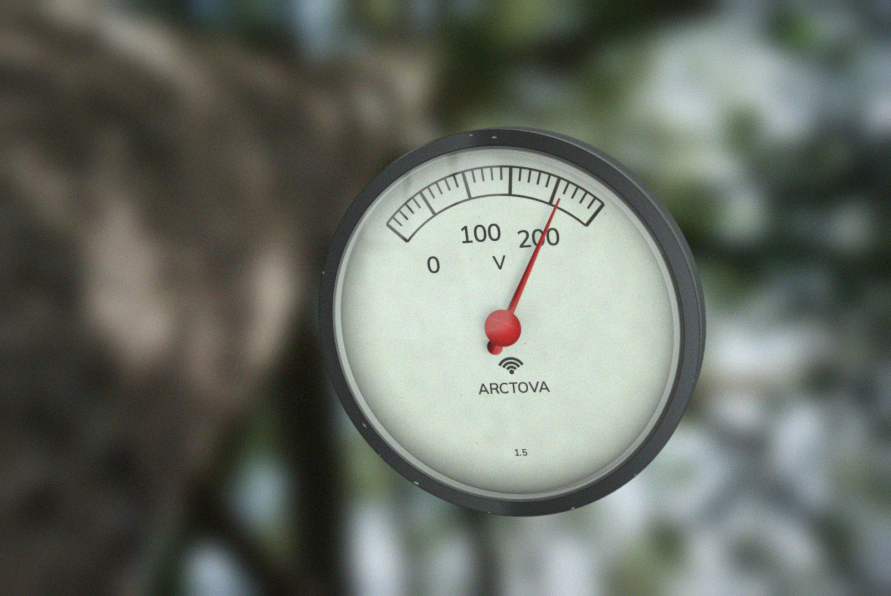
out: 210 V
